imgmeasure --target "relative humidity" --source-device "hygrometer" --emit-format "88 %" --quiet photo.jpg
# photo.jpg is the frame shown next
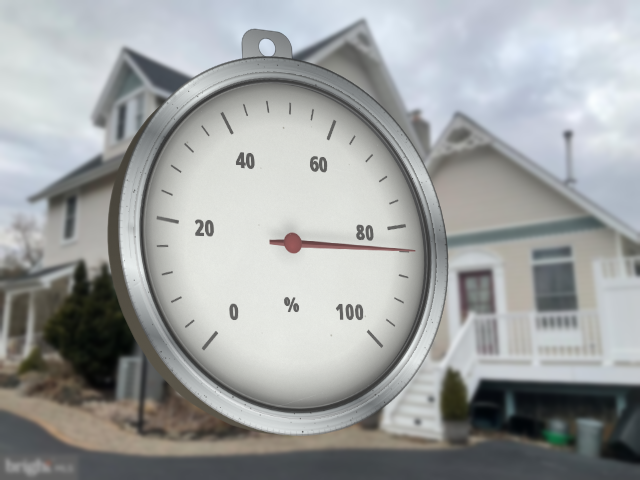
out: 84 %
